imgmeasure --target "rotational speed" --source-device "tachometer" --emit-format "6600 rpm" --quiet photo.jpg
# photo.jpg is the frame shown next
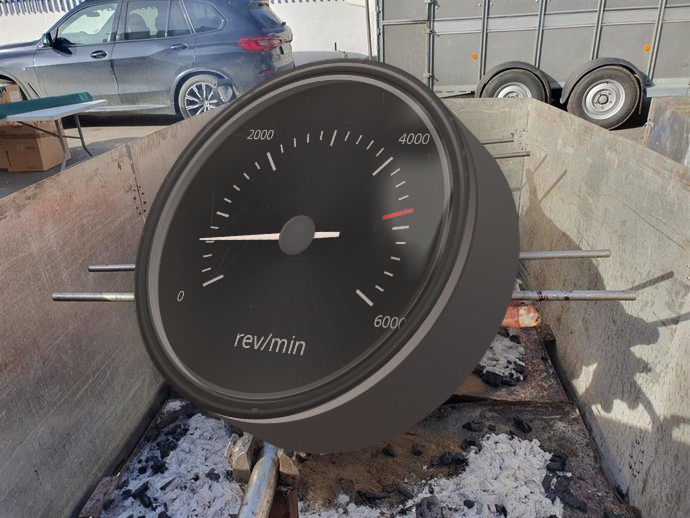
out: 600 rpm
